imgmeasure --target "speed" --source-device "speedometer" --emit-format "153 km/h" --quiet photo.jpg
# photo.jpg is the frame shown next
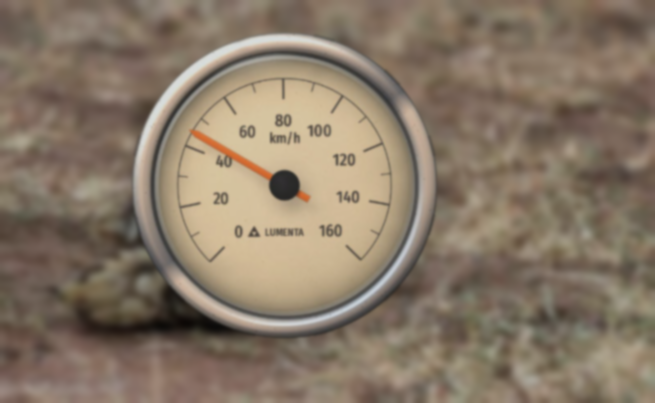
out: 45 km/h
